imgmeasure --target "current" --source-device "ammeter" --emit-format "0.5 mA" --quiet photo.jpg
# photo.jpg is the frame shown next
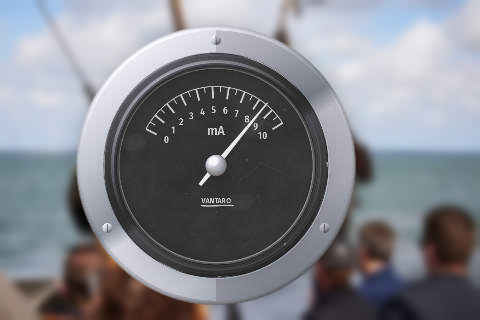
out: 8.5 mA
